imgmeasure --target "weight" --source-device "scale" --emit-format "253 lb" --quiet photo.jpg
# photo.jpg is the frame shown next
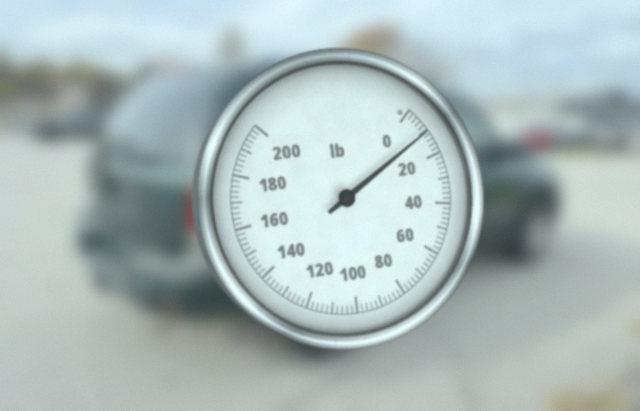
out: 10 lb
